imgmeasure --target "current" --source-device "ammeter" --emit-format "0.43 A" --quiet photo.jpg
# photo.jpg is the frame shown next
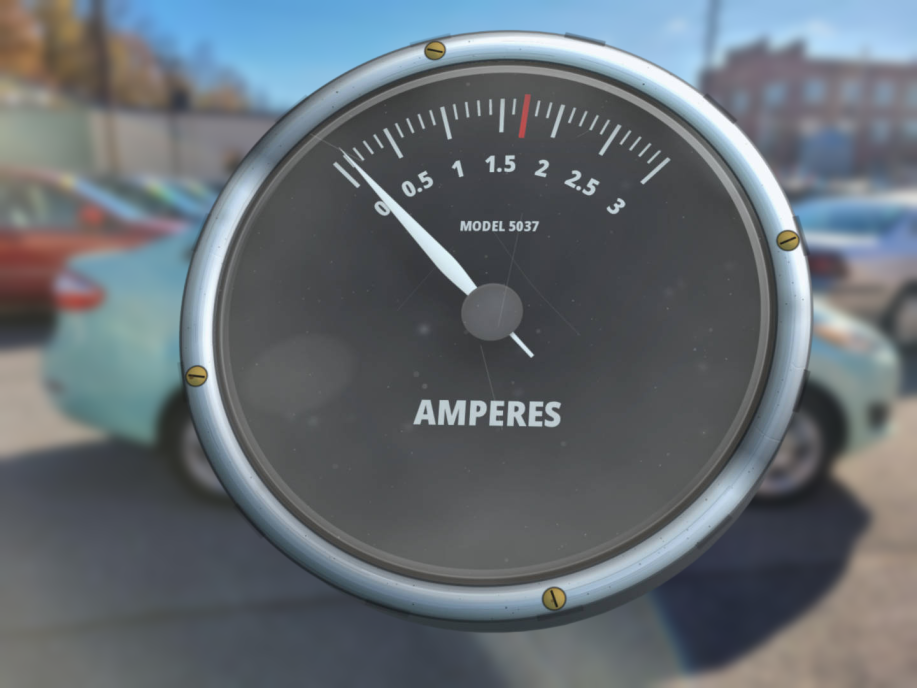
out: 0.1 A
